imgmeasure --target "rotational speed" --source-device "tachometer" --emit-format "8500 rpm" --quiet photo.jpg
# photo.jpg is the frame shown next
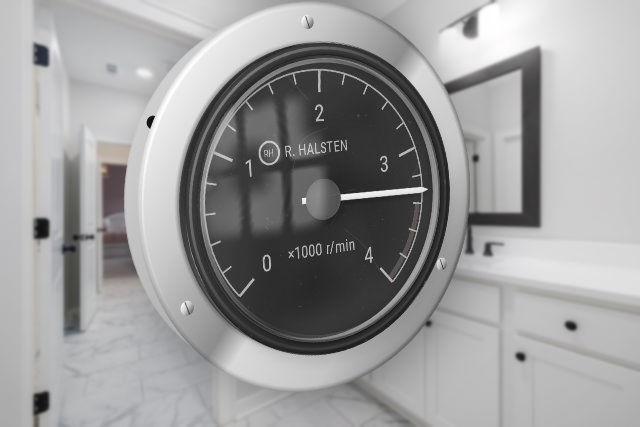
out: 3300 rpm
